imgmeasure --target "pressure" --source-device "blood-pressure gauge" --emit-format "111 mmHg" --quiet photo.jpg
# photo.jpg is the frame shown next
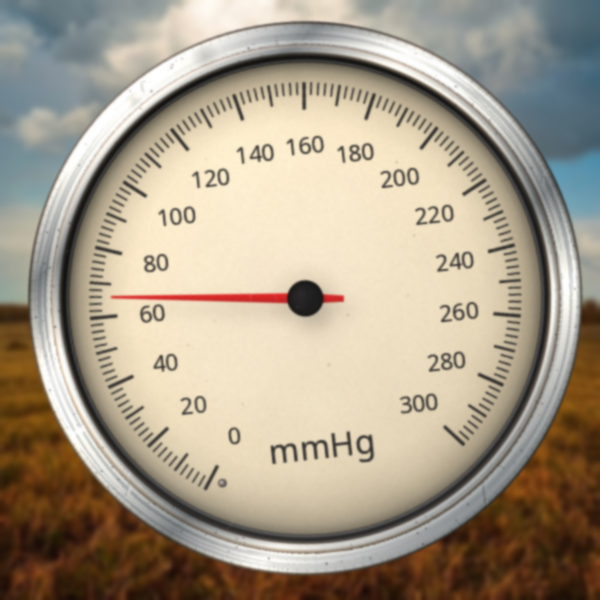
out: 66 mmHg
